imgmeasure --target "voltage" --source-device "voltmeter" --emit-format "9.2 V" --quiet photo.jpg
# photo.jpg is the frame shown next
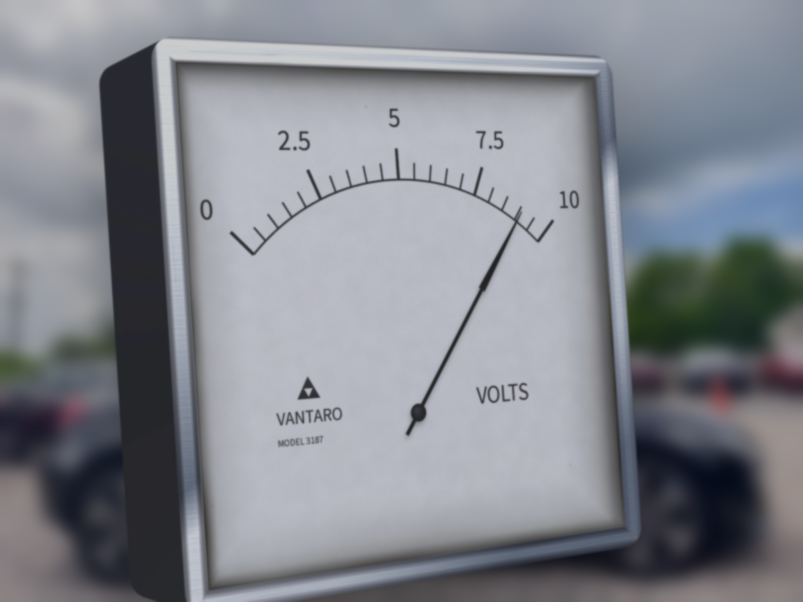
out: 9 V
